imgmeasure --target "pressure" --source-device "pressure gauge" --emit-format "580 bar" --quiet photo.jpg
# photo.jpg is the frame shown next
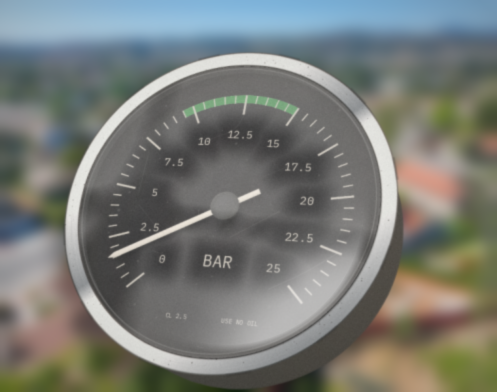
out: 1.5 bar
